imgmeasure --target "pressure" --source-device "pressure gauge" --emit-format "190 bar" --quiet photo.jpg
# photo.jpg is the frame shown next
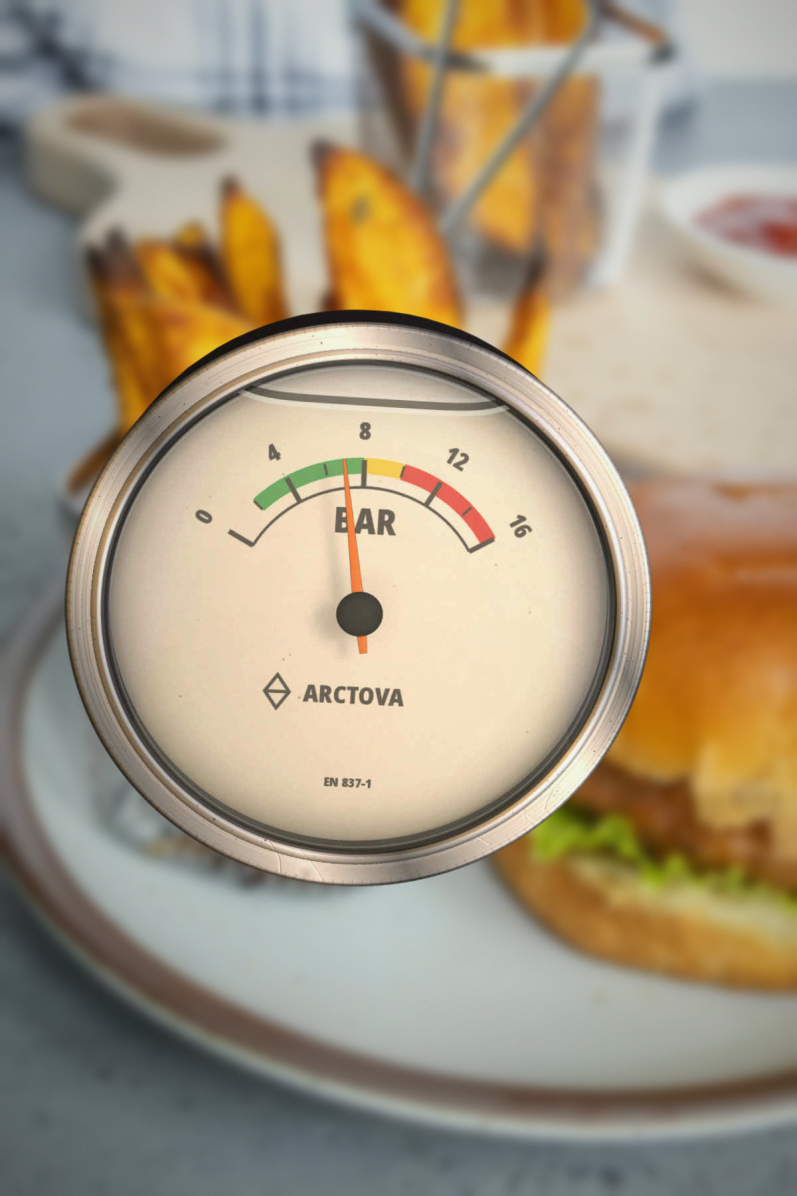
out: 7 bar
